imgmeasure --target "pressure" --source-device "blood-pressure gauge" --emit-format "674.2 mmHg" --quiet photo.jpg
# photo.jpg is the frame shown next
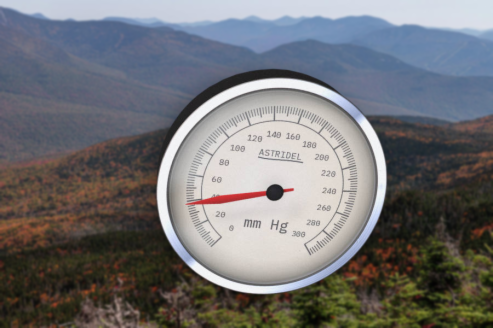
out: 40 mmHg
